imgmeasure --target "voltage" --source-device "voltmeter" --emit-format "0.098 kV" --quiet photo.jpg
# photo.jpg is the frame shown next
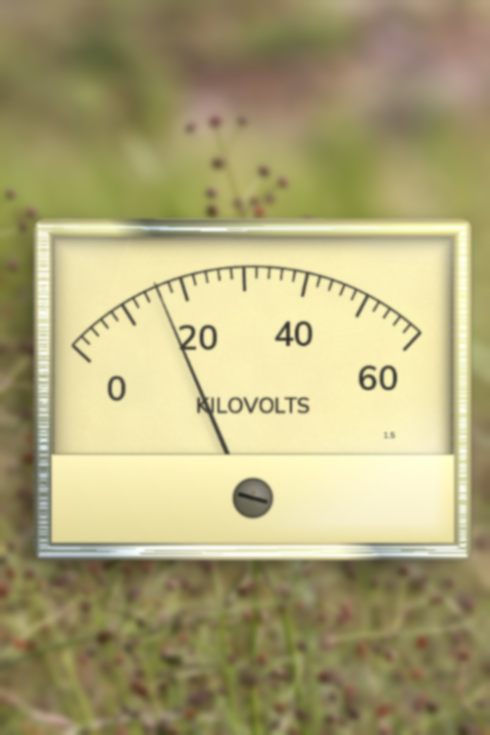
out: 16 kV
